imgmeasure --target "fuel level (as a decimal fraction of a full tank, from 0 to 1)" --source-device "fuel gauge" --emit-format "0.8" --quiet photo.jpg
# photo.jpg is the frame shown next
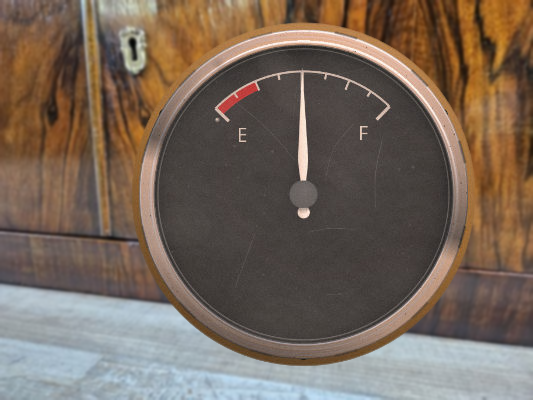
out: 0.5
